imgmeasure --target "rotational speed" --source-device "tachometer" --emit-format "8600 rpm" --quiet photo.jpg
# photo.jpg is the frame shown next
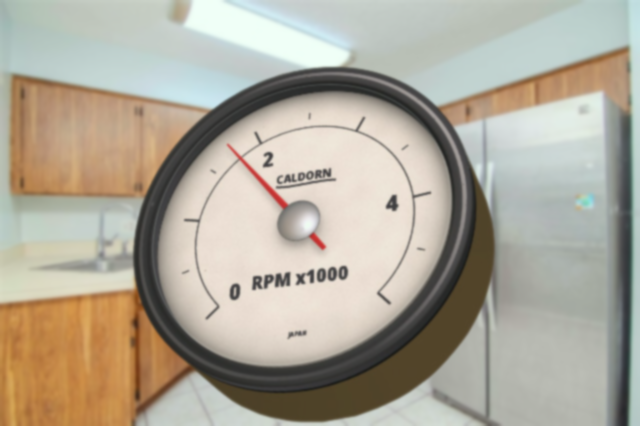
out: 1750 rpm
